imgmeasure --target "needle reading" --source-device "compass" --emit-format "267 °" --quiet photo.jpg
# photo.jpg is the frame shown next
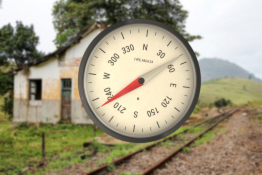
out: 230 °
